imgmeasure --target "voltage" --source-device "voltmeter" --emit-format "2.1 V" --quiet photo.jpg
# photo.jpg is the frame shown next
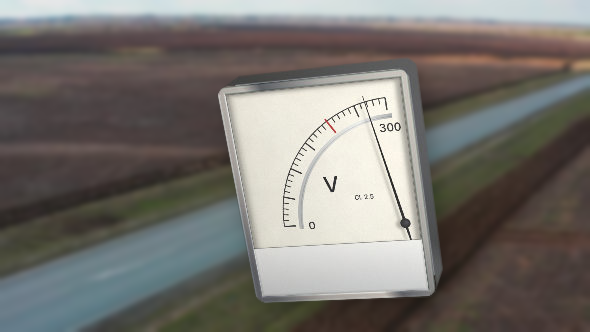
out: 270 V
